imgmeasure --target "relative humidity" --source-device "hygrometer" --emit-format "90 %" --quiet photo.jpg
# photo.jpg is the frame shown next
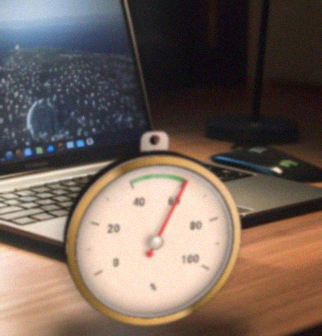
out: 60 %
